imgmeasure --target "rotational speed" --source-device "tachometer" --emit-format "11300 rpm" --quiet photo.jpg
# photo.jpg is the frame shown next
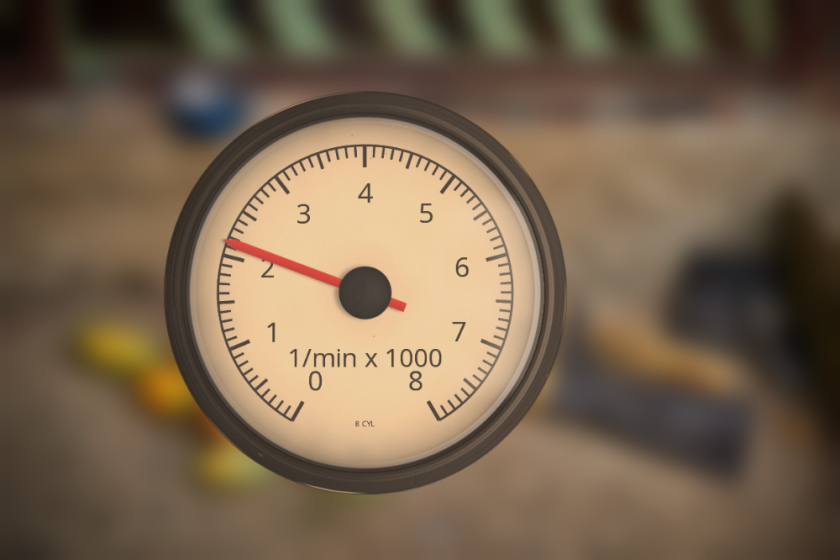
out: 2150 rpm
